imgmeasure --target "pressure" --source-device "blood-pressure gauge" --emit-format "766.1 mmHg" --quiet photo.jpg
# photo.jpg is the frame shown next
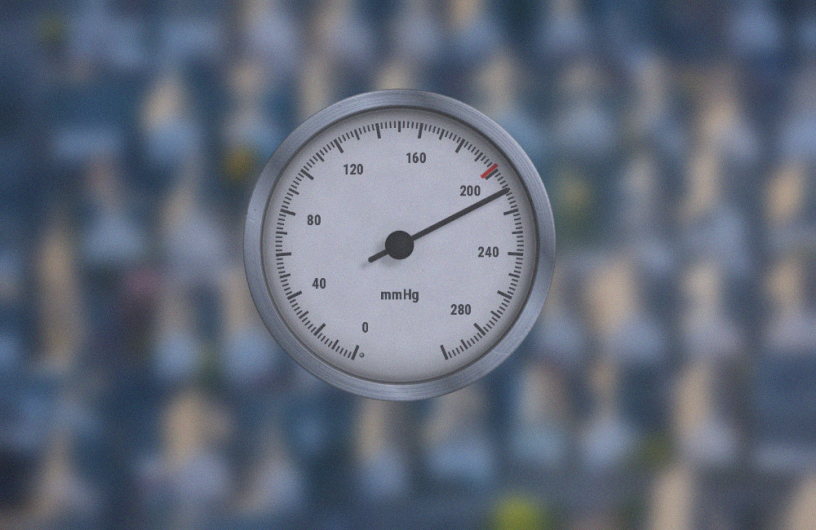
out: 210 mmHg
